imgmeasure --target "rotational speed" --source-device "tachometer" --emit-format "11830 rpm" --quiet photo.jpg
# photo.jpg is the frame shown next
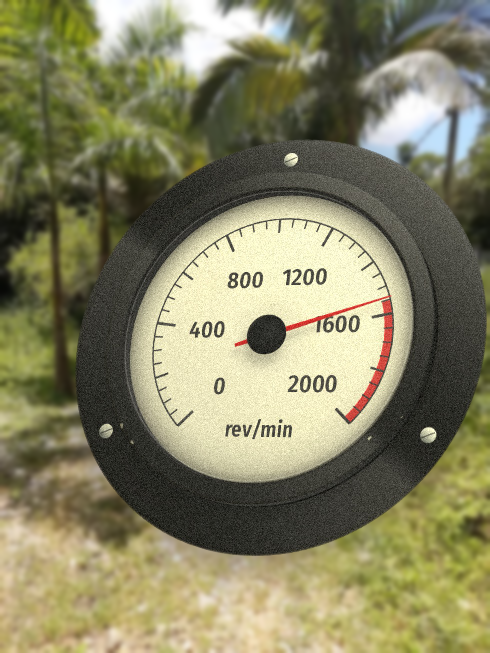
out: 1550 rpm
